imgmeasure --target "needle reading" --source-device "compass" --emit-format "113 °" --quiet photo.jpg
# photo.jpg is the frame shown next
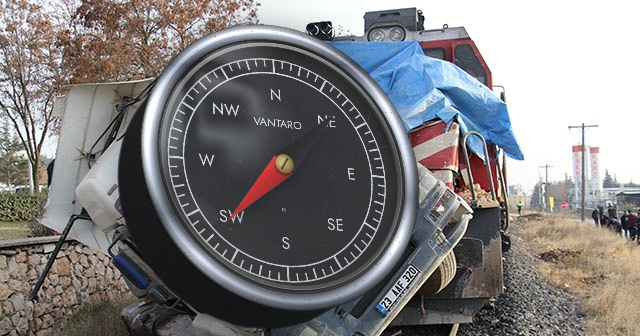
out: 225 °
